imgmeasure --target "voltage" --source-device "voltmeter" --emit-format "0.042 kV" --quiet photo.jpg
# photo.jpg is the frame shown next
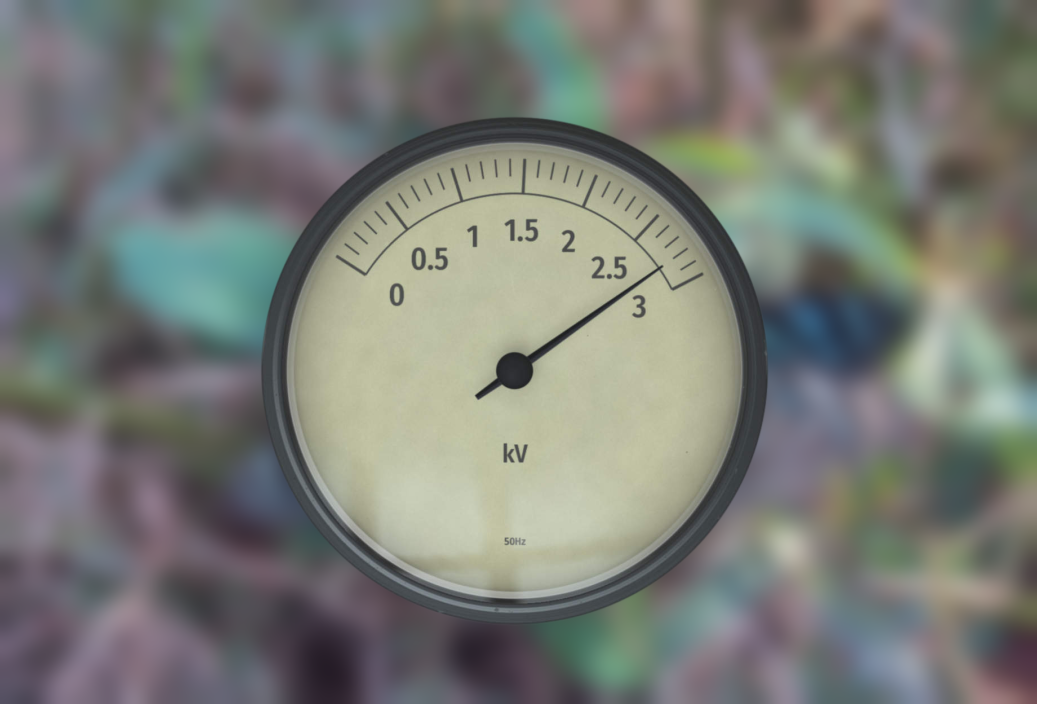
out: 2.8 kV
